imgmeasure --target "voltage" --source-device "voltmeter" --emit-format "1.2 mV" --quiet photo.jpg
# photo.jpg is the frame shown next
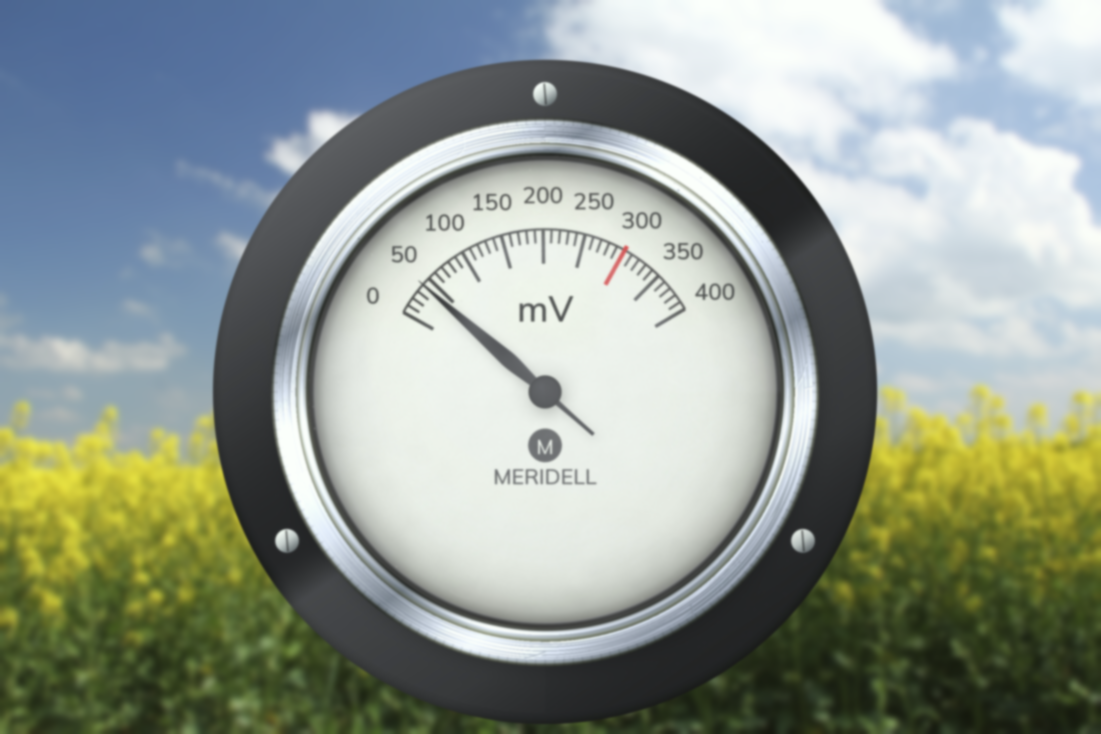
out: 40 mV
